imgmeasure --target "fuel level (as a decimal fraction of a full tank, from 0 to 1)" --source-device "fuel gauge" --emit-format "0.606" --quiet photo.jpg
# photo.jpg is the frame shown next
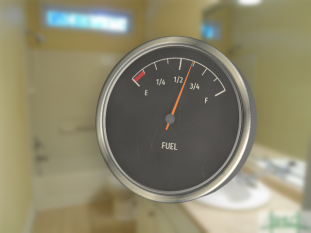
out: 0.625
